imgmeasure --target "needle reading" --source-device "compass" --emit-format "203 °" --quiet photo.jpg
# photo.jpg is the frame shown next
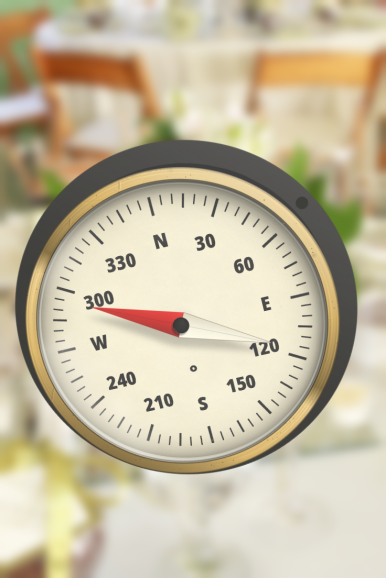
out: 295 °
